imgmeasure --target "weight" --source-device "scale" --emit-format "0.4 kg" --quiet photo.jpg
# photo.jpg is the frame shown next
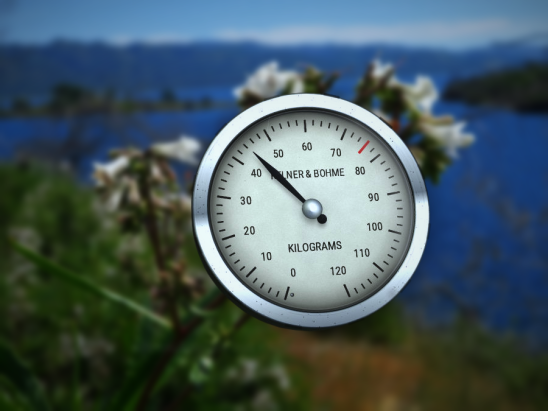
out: 44 kg
